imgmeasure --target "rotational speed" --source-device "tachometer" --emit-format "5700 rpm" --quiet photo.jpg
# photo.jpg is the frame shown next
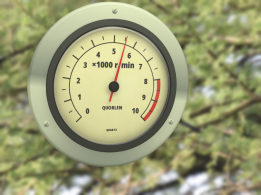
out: 5500 rpm
